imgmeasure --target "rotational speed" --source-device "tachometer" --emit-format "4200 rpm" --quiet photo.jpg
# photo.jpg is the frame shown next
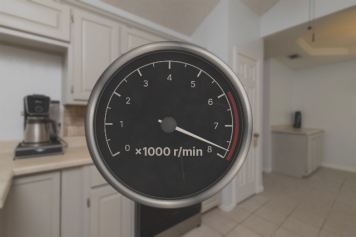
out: 7750 rpm
